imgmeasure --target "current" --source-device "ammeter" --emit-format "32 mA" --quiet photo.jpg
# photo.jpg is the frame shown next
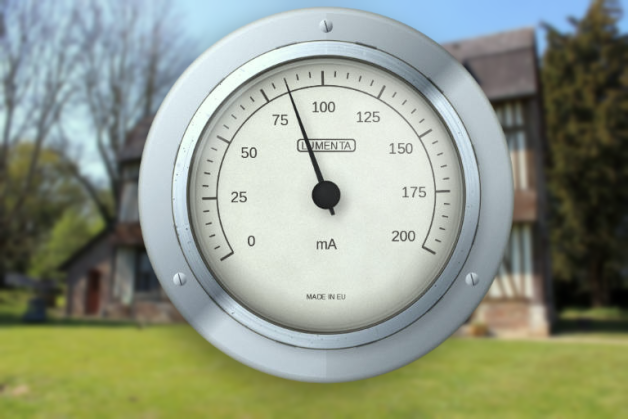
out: 85 mA
